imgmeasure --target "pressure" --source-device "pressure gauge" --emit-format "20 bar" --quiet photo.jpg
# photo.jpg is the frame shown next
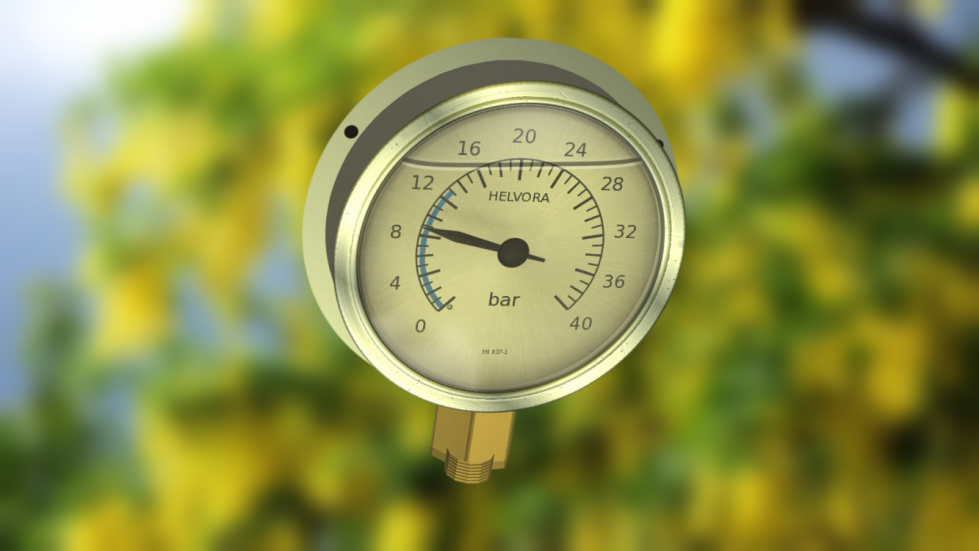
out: 9 bar
